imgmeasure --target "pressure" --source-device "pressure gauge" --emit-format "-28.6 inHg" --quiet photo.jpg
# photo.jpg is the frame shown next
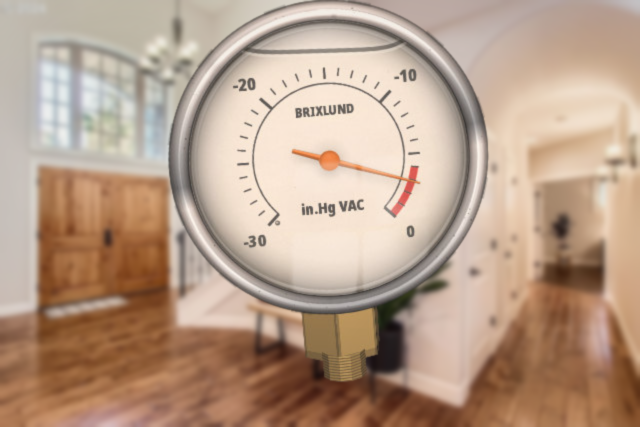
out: -3 inHg
